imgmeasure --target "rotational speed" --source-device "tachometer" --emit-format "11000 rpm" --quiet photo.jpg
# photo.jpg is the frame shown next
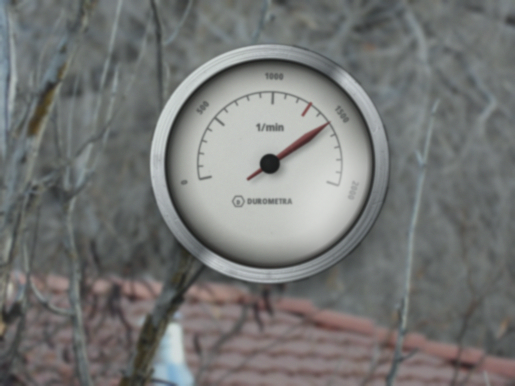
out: 1500 rpm
